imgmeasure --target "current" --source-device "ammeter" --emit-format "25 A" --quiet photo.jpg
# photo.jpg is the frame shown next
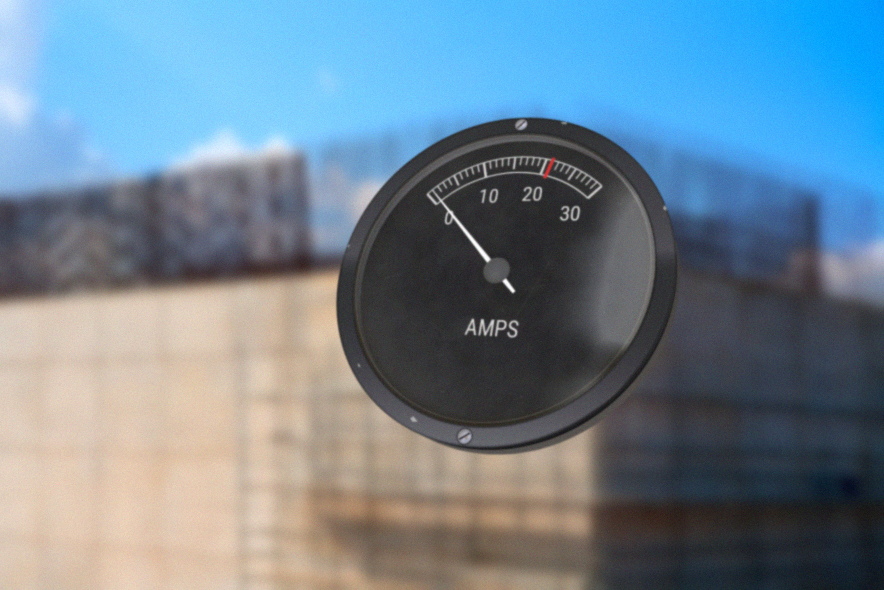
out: 1 A
